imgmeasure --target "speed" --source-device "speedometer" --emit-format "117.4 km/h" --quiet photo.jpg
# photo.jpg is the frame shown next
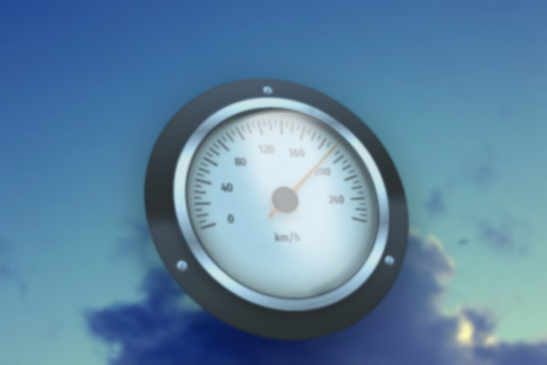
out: 190 km/h
